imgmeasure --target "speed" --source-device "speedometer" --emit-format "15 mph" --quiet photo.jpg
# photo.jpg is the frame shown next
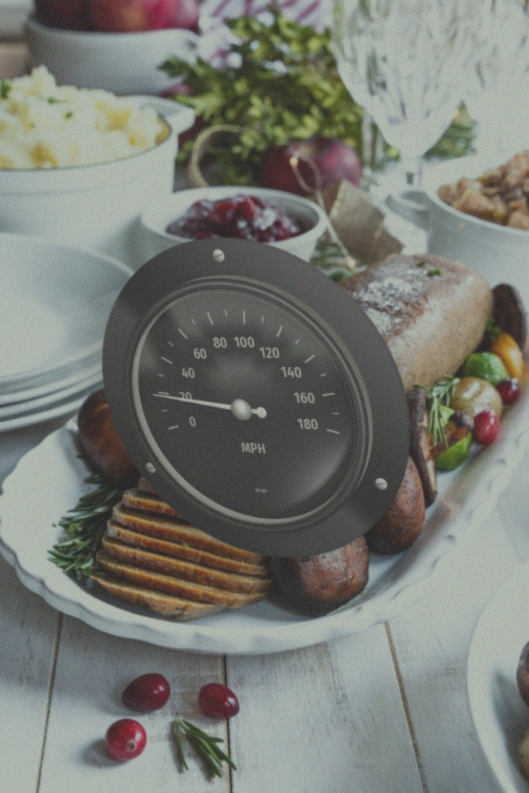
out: 20 mph
